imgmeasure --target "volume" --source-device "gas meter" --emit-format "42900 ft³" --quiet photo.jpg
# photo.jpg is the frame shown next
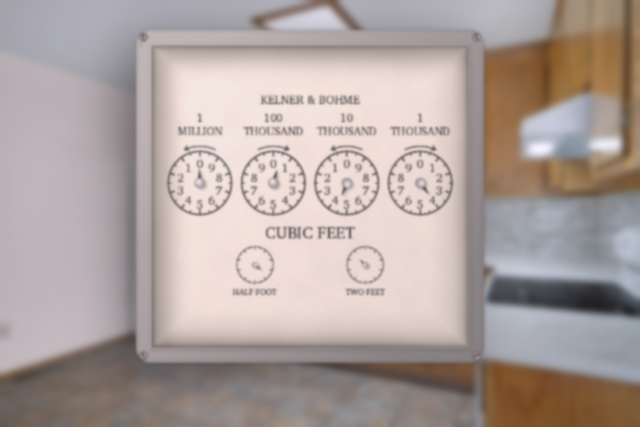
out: 4400 ft³
